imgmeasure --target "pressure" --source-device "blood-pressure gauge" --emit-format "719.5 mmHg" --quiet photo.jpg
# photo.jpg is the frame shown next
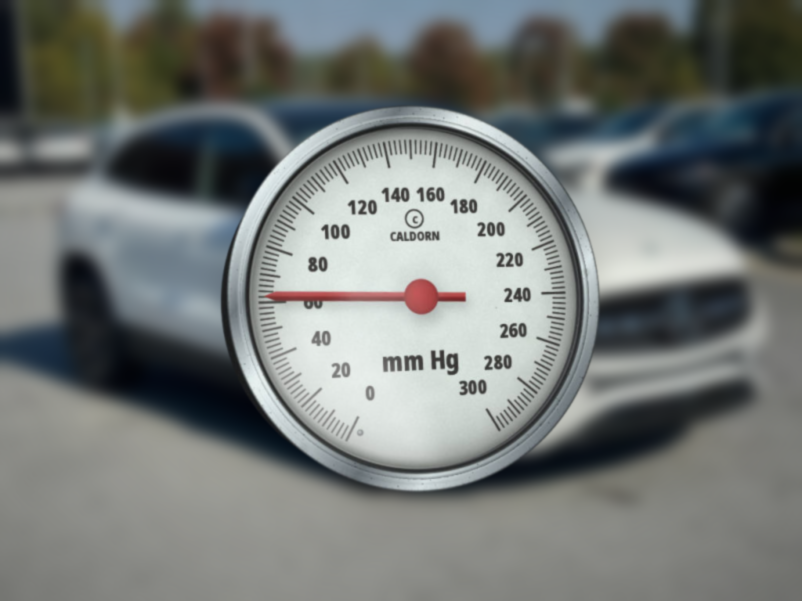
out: 62 mmHg
